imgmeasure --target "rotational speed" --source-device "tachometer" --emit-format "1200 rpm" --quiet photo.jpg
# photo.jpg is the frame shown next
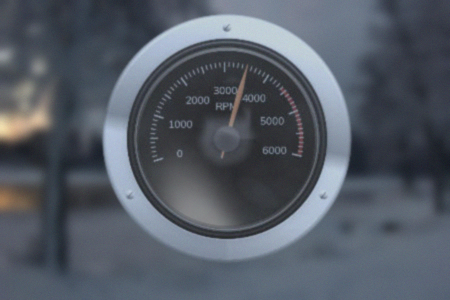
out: 3500 rpm
